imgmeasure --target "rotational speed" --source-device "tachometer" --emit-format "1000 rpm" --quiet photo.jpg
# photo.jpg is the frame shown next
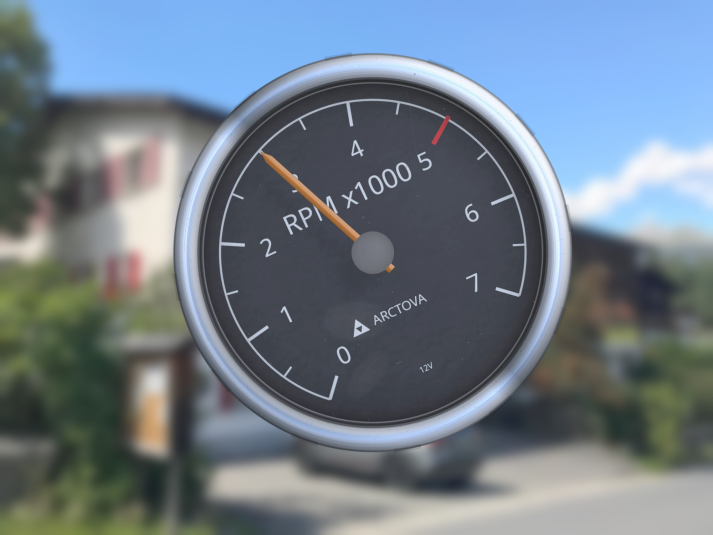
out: 3000 rpm
